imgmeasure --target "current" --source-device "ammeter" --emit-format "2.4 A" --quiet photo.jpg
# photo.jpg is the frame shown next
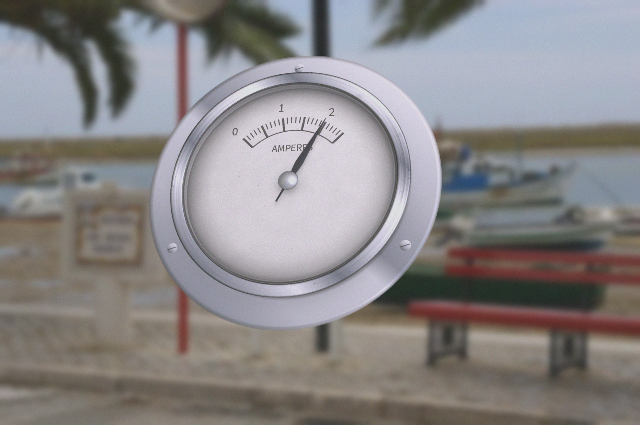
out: 2 A
